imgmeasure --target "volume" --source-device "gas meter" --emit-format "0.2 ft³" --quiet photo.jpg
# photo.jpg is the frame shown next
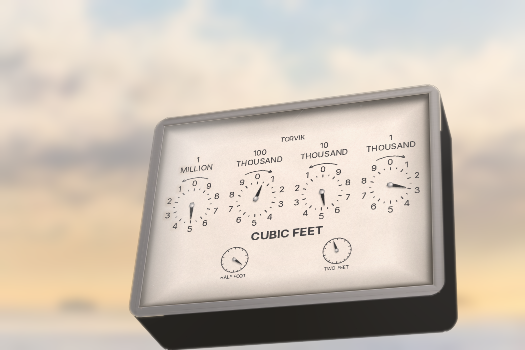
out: 505300 ft³
